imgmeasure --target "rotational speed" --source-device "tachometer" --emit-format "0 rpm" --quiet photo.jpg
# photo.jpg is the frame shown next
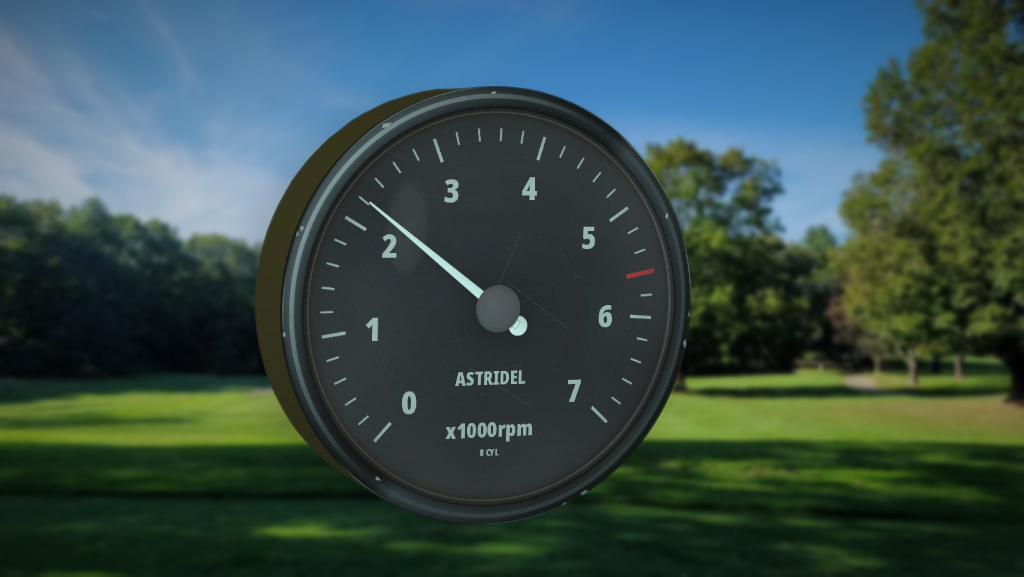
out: 2200 rpm
